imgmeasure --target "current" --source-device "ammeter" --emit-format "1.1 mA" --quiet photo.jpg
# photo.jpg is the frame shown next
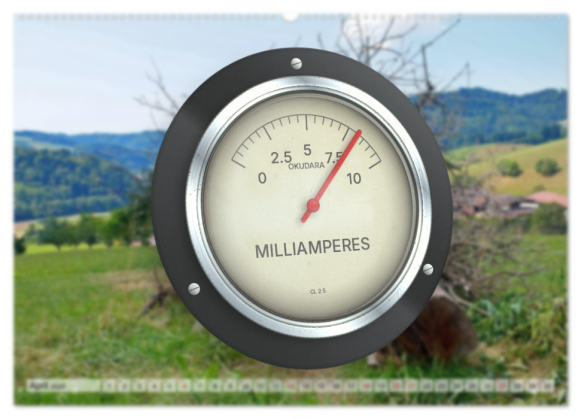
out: 8 mA
